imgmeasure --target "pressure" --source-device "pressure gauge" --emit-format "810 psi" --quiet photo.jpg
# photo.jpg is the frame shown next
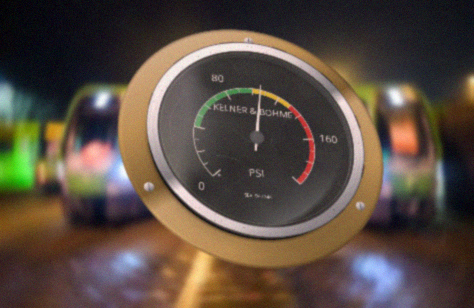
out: 105 psi
